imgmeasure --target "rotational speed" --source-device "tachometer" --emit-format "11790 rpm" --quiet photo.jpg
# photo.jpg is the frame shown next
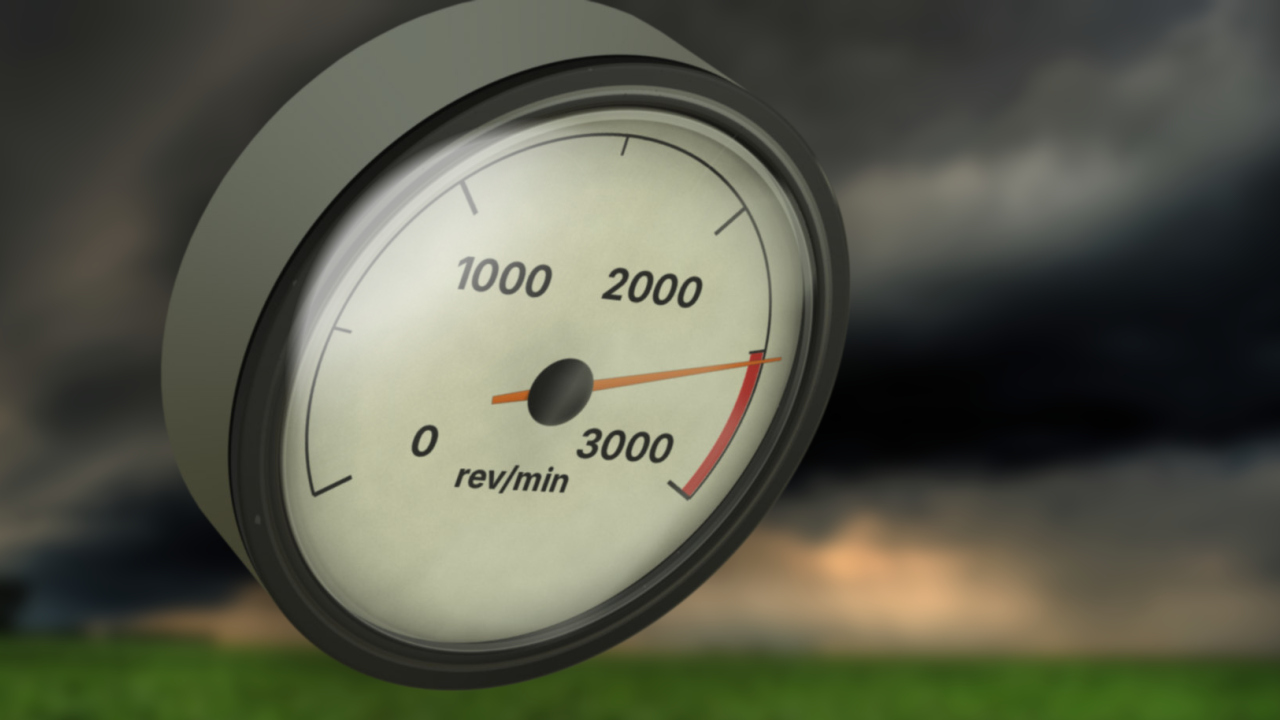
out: 2500 rpm
